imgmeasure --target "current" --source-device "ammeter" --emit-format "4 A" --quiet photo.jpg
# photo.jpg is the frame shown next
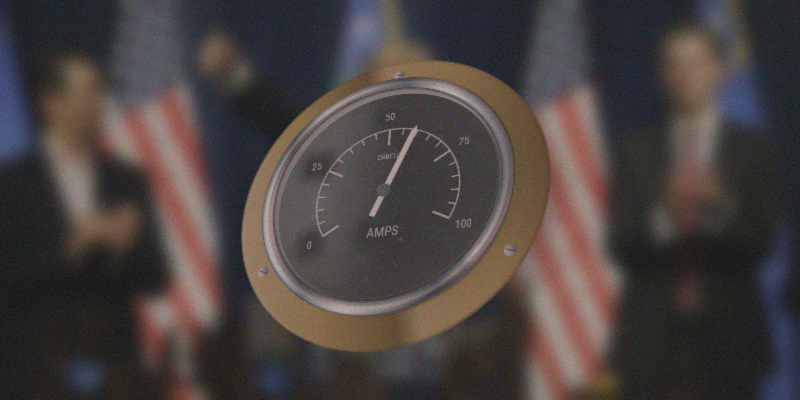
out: 60 A
